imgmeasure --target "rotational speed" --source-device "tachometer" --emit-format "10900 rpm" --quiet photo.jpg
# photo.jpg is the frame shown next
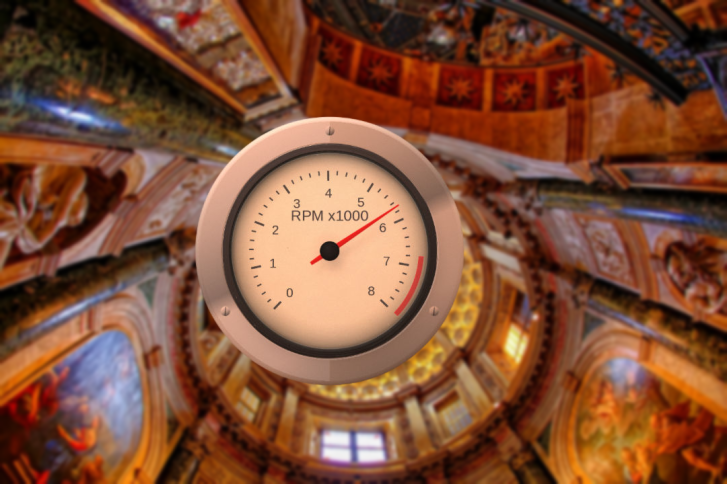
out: 5700 rpm
